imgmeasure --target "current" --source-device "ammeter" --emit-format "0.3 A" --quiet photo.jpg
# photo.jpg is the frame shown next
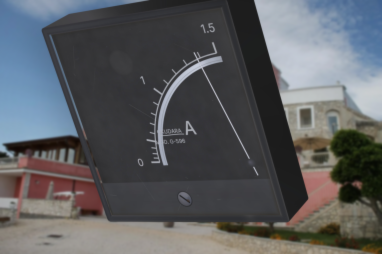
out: 1.4 A
